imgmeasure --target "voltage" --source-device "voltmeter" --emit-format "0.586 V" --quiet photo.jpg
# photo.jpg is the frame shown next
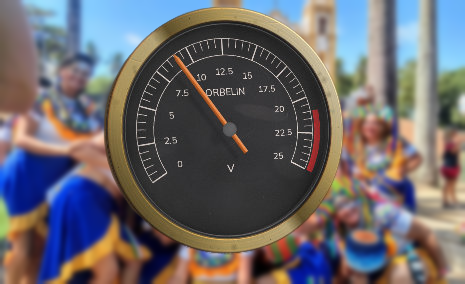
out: 9 V
